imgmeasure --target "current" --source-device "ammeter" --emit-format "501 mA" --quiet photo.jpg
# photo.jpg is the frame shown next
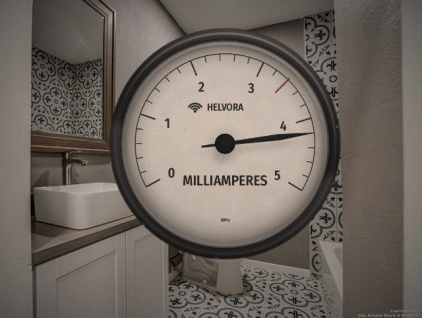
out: 4.2 mA
